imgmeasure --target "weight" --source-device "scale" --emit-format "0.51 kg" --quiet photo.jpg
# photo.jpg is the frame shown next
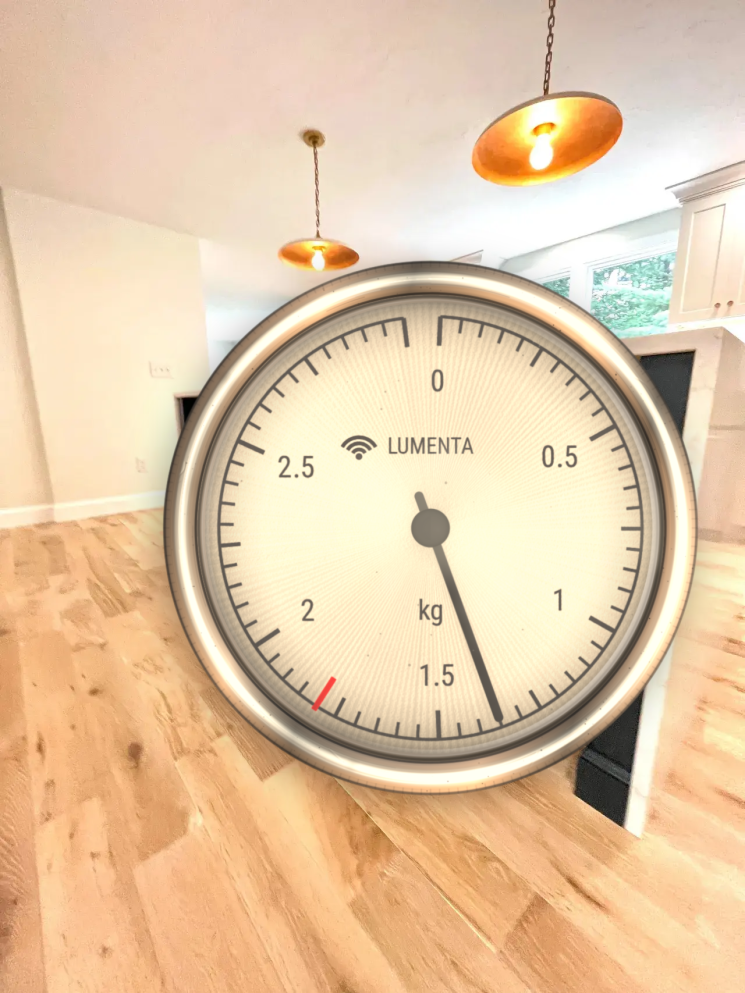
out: 1.35 kg
